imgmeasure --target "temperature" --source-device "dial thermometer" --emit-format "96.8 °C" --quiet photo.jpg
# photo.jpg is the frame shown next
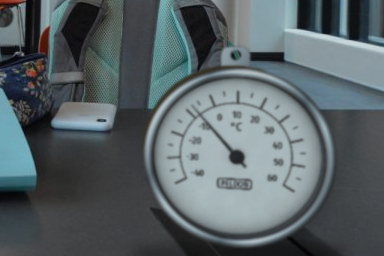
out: -7.5 °C
